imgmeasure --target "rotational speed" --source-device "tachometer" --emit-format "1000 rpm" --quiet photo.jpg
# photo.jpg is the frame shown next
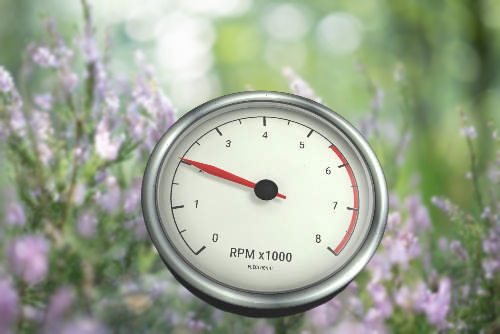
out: 2000 rpm
